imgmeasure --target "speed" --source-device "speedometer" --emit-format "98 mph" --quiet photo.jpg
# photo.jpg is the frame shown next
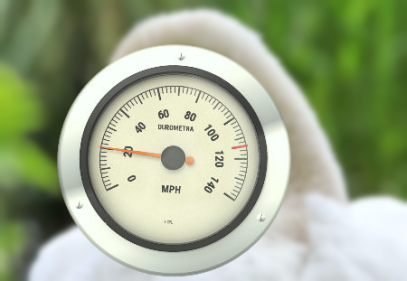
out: 20 mph
